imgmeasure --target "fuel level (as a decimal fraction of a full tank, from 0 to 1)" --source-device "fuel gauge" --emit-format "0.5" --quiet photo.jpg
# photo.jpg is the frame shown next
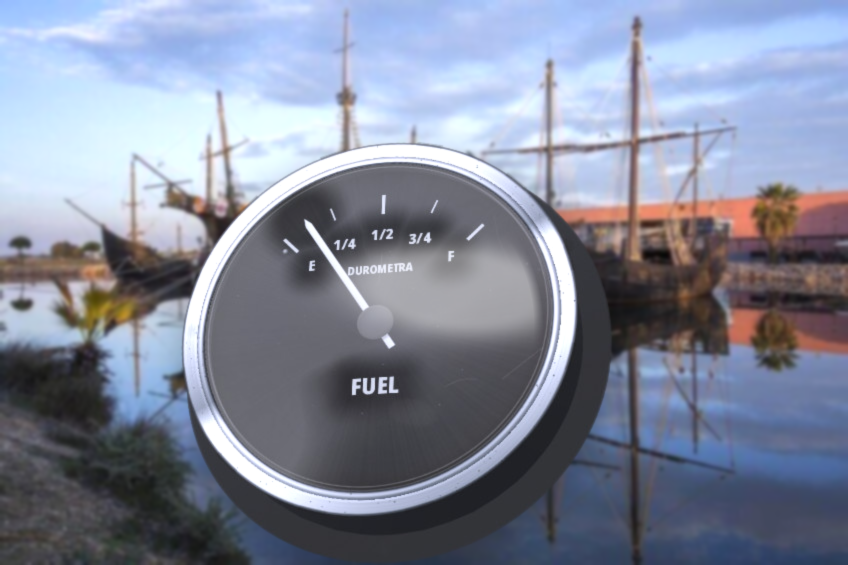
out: 0.125
